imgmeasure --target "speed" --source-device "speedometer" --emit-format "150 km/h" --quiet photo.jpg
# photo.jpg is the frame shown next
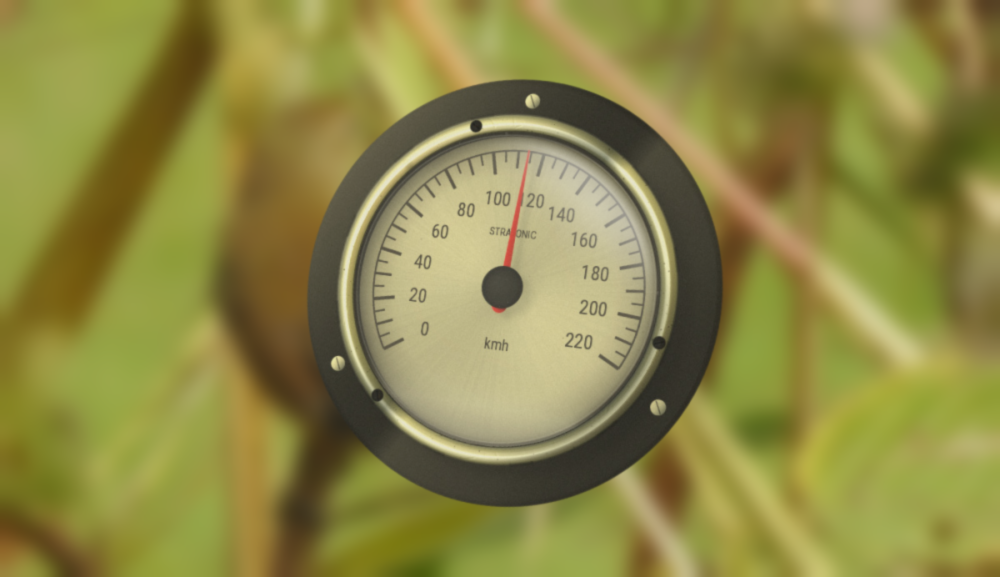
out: 115 km/h
